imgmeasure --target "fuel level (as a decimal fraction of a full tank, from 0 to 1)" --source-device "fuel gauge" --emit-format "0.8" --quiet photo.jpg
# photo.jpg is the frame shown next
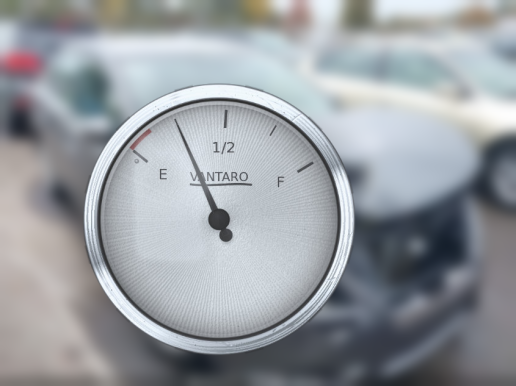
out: 0.25
